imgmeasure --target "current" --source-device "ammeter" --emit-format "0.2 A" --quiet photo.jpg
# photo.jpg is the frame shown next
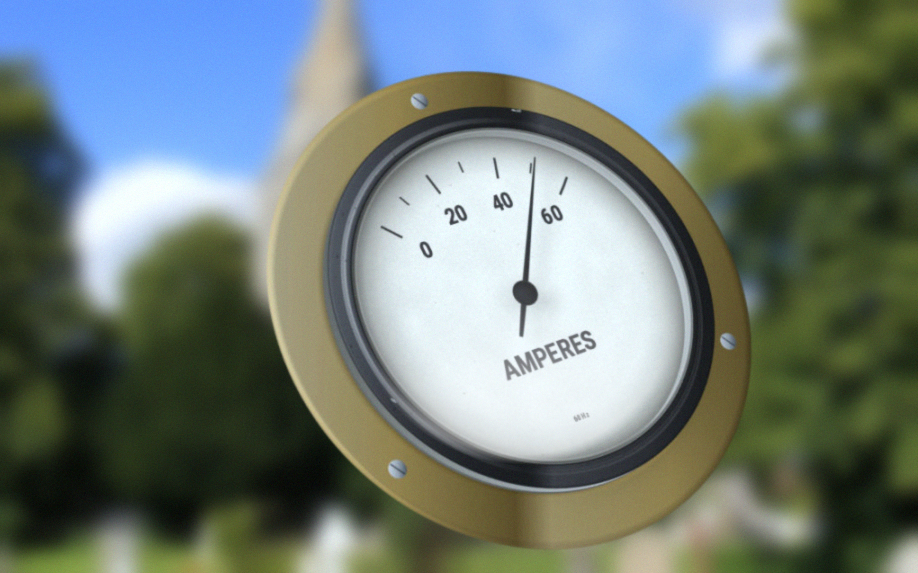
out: 50 A
